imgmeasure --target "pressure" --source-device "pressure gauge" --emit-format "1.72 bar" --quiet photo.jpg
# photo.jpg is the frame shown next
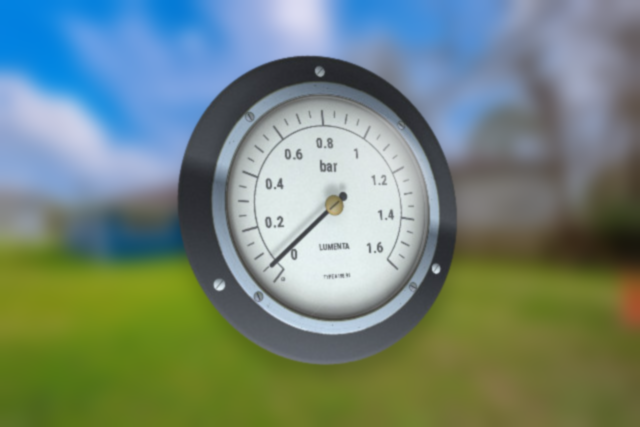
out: 0.05 bar
